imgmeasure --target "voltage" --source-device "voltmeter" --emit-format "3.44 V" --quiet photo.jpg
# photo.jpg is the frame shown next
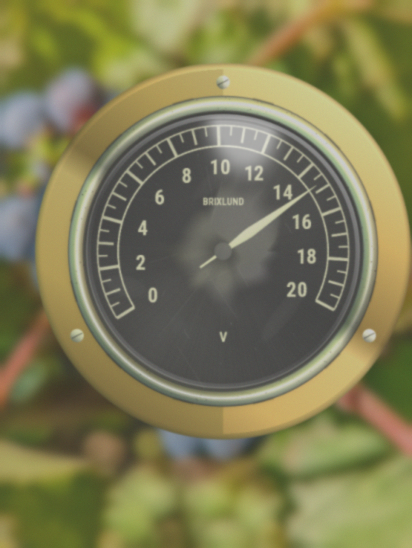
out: 14.75 V
